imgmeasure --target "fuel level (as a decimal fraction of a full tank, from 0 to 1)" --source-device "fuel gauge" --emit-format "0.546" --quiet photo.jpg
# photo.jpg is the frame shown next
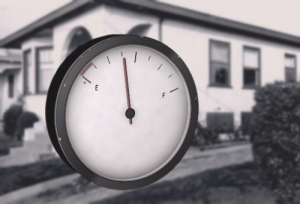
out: 0.375
